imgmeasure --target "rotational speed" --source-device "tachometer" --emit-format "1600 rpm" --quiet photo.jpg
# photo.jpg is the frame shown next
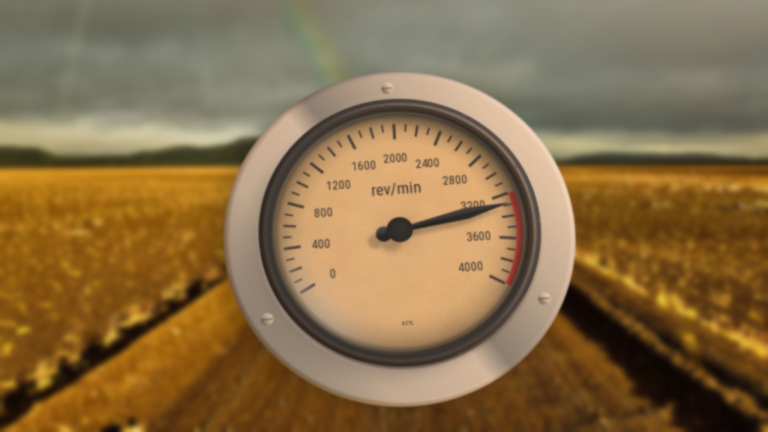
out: 3300 rpm
